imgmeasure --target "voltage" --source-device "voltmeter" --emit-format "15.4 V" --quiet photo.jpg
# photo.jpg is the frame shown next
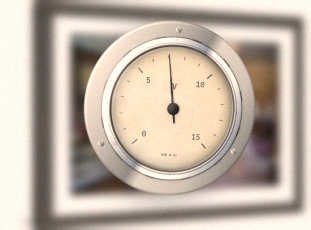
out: 7 V
